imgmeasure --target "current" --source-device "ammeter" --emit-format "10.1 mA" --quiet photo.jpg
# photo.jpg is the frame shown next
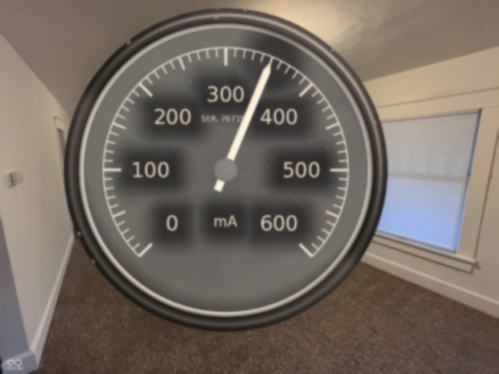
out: 350 mA
